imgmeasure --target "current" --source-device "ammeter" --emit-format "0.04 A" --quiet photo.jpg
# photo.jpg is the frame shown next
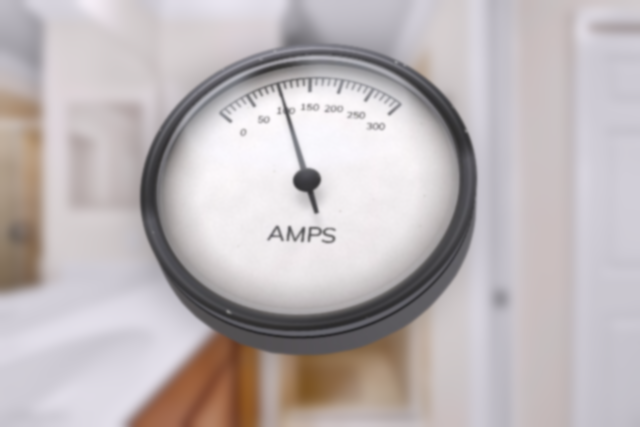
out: 100 A
